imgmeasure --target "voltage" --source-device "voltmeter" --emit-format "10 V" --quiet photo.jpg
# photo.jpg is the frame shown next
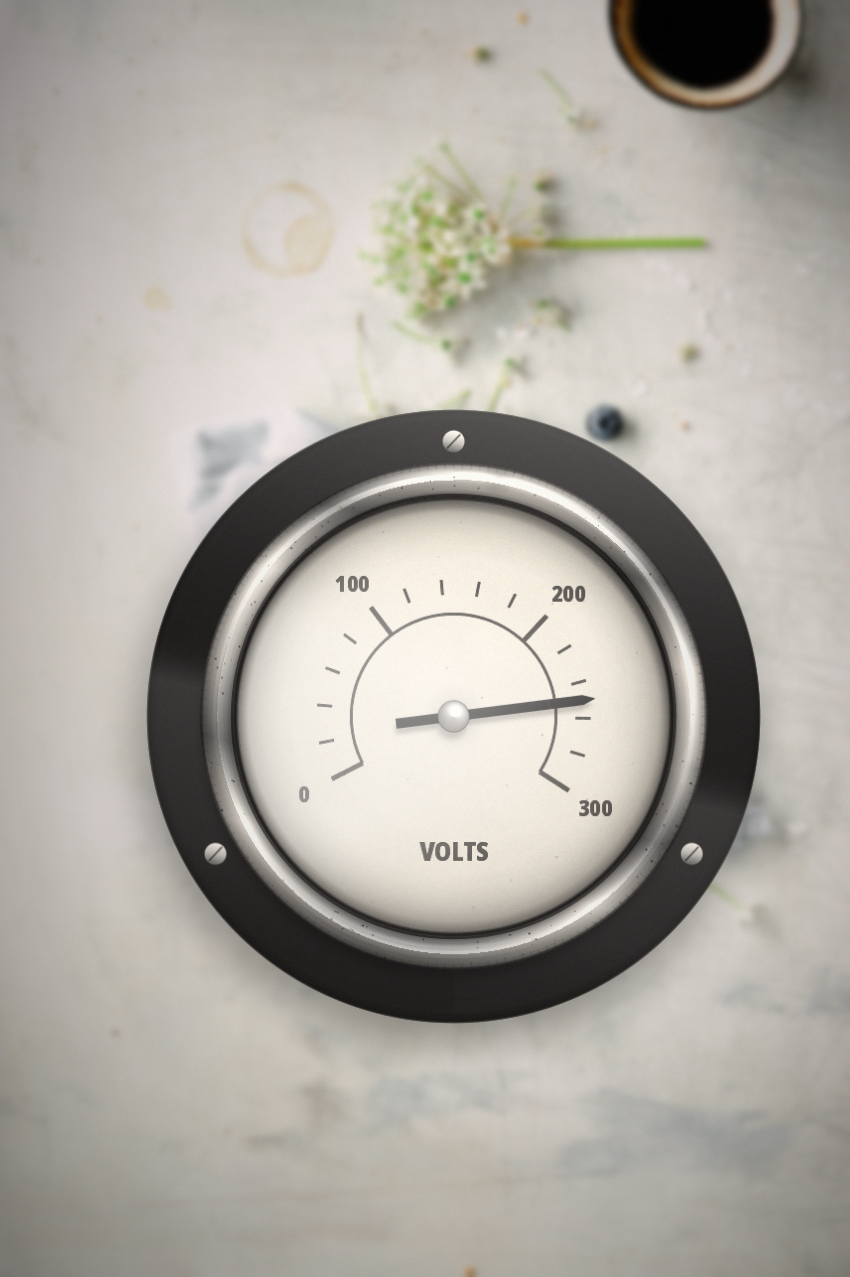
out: 250 V
